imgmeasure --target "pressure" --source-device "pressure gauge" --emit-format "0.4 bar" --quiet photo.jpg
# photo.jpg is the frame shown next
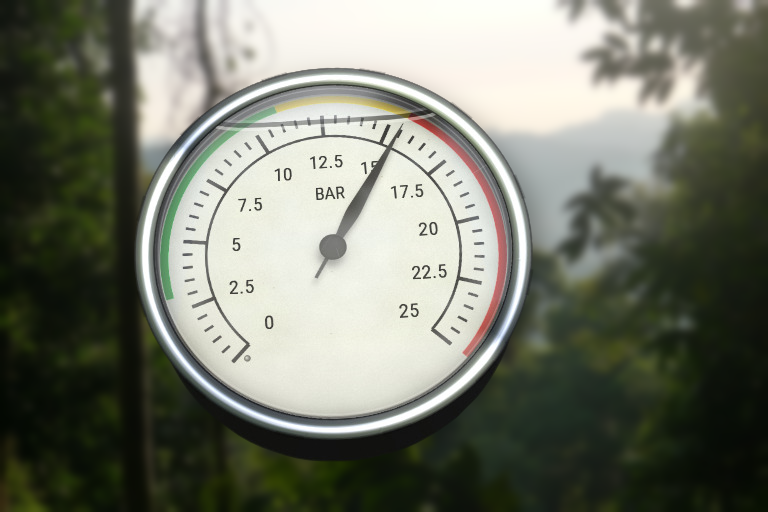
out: 15.5 bar
